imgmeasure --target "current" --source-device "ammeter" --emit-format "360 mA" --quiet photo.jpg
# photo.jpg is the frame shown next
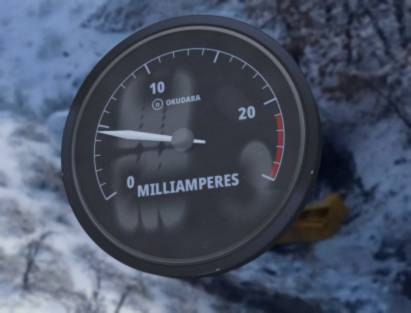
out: 4.5 mA
